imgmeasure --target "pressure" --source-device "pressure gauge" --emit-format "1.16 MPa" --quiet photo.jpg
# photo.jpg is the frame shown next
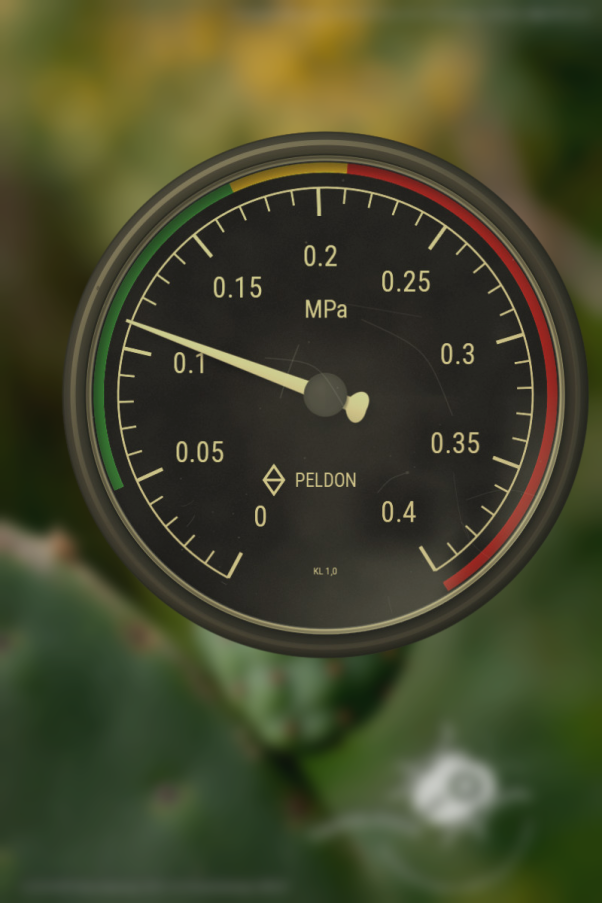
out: 0.11 MPa
